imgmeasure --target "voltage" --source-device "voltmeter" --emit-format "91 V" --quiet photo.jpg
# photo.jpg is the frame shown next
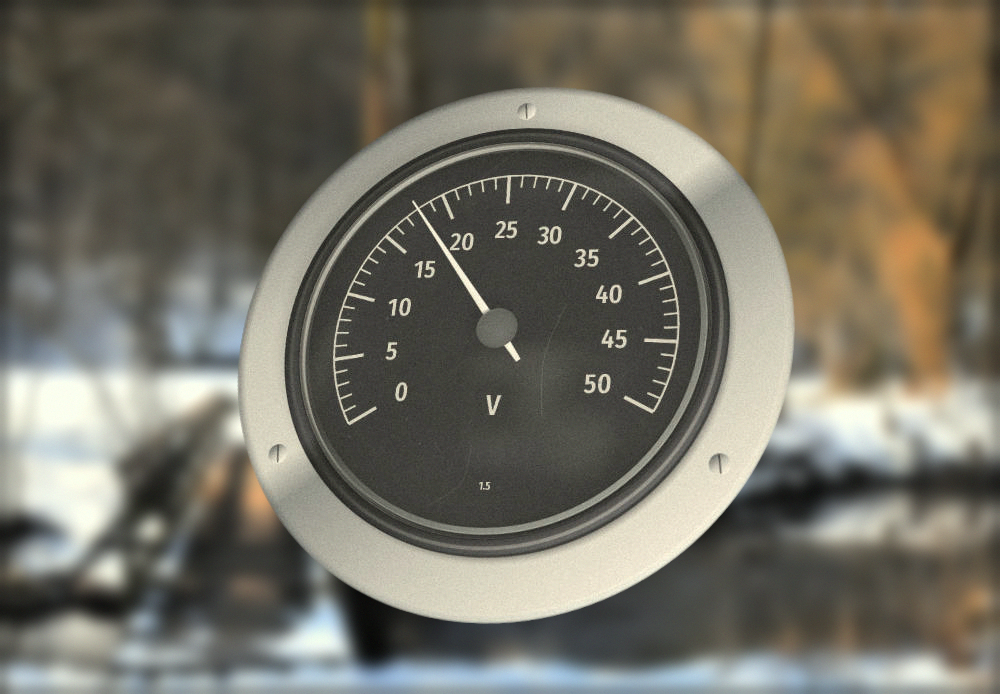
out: 18 V
